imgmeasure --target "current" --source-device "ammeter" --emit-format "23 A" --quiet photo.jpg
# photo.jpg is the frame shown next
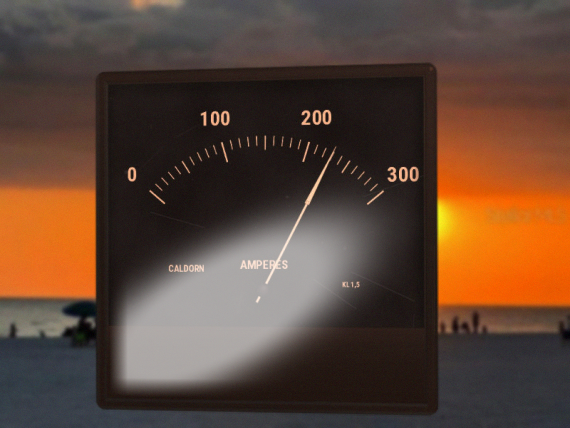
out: 230 A
